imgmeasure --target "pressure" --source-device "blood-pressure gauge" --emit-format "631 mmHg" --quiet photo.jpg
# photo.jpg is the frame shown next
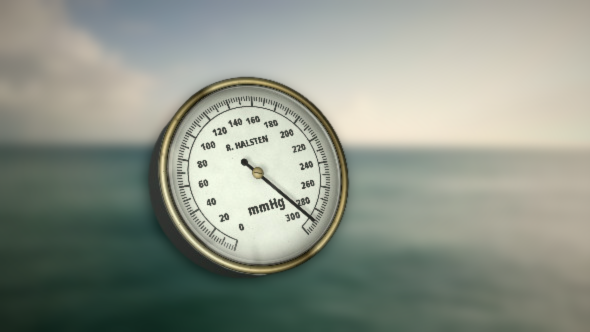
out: 290 mmHg
